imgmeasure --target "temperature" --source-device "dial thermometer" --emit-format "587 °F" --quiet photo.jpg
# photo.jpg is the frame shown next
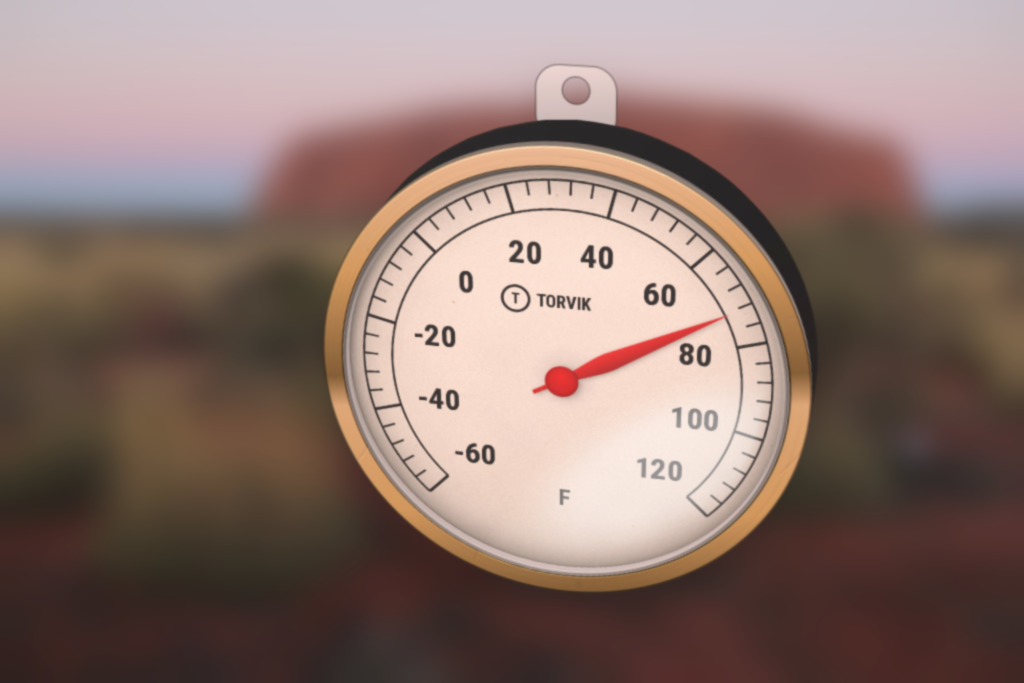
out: 72 °F
